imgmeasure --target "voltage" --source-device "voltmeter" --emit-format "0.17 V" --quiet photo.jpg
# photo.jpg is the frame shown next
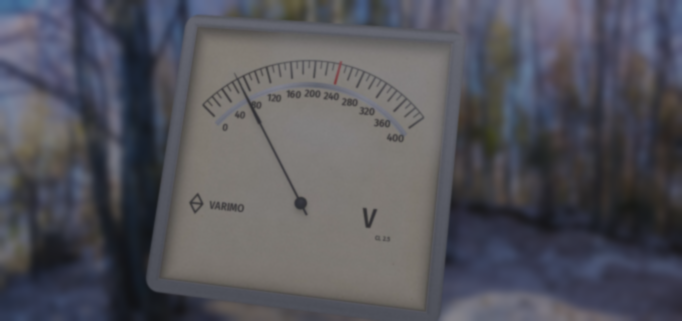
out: 70 V
